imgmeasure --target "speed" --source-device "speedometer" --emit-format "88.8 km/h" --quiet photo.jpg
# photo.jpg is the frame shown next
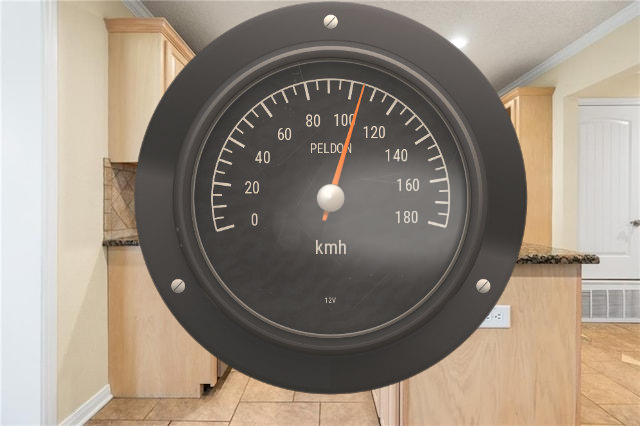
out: 105 km/h
